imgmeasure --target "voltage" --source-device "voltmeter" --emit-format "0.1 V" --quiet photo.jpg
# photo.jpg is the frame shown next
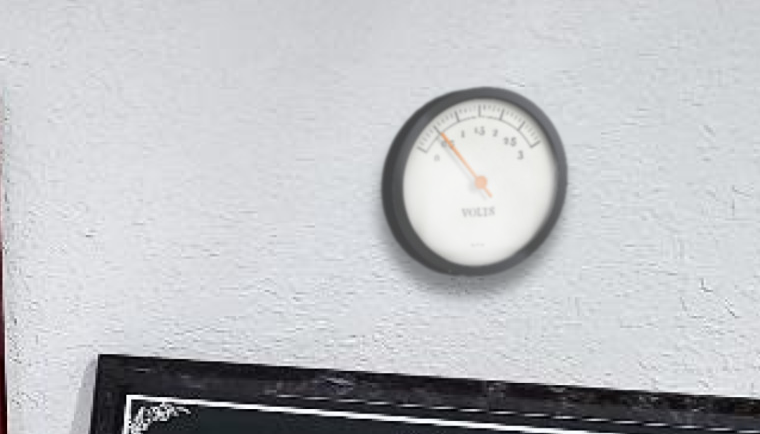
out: 0.5 V
